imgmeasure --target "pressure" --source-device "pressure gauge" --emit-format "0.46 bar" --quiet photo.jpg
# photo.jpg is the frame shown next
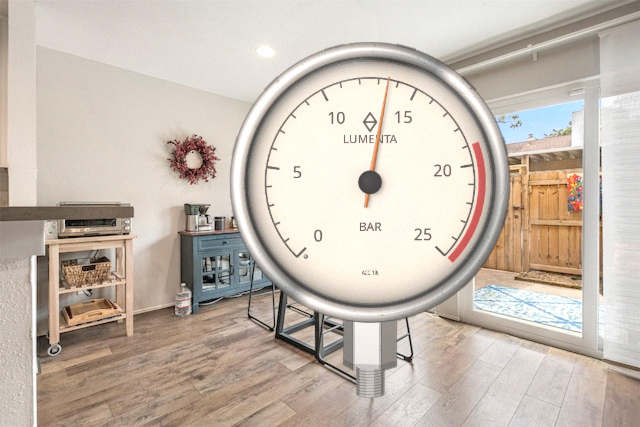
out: 13.5 bar
